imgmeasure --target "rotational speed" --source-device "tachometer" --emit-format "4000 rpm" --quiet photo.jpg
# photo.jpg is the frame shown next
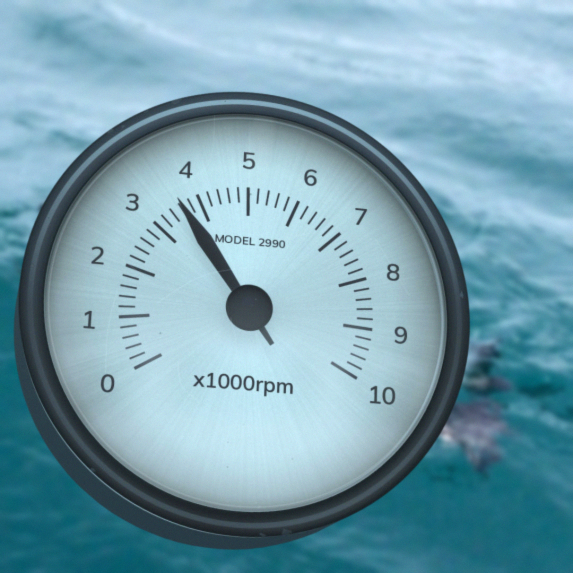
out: 3600 rpm
